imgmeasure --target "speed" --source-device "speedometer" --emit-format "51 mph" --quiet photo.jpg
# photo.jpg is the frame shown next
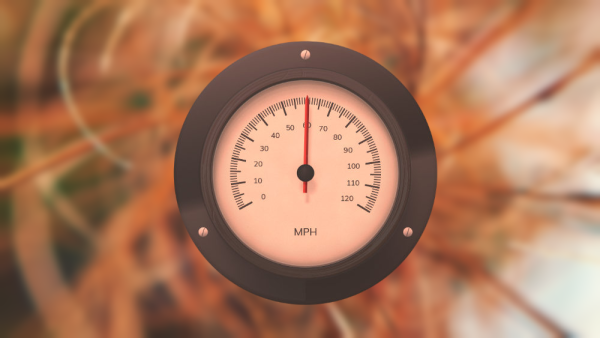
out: 60 mph
